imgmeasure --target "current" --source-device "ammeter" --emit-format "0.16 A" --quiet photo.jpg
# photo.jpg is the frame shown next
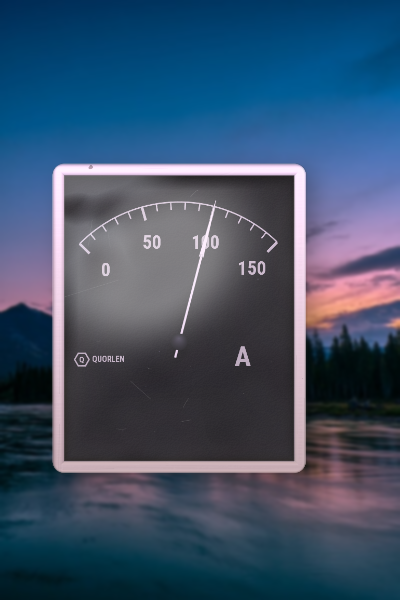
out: 100 A
